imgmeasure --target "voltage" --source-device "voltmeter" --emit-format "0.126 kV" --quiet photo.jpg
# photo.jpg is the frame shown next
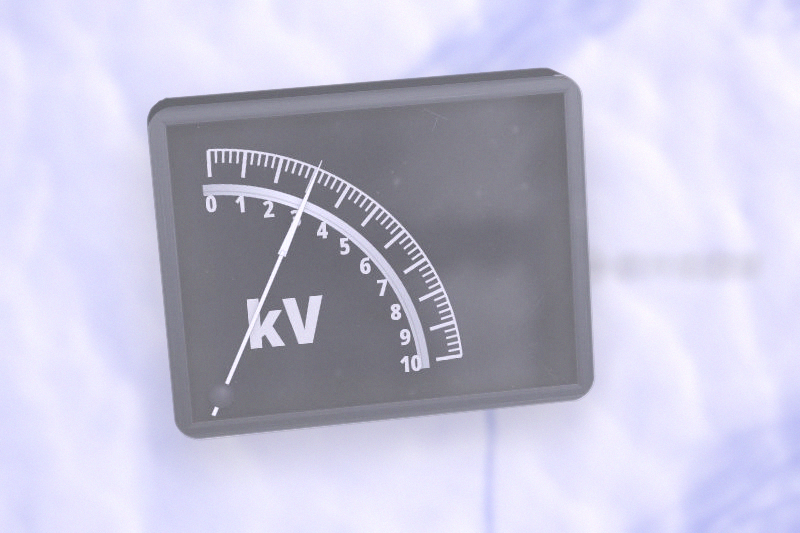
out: 3 kV
